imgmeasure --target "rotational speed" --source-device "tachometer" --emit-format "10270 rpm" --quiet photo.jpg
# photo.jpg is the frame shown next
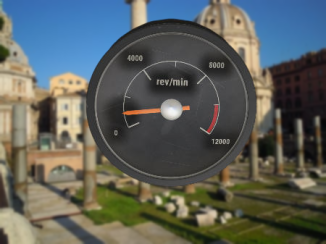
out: 1000 rpm
